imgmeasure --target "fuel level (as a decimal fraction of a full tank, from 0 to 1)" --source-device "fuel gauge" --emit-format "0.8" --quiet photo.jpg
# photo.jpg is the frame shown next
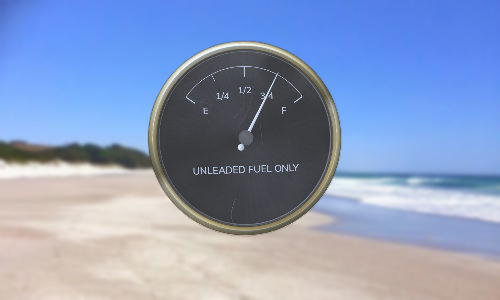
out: 0.75
